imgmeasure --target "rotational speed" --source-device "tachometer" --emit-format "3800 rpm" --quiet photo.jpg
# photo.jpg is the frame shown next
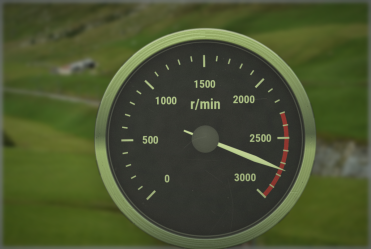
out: 2750 rpm
